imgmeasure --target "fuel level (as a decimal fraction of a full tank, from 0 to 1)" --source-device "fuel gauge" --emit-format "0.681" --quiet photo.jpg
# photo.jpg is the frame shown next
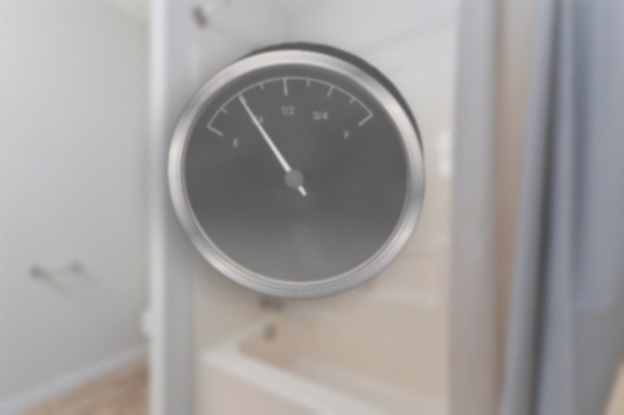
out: 0.25
